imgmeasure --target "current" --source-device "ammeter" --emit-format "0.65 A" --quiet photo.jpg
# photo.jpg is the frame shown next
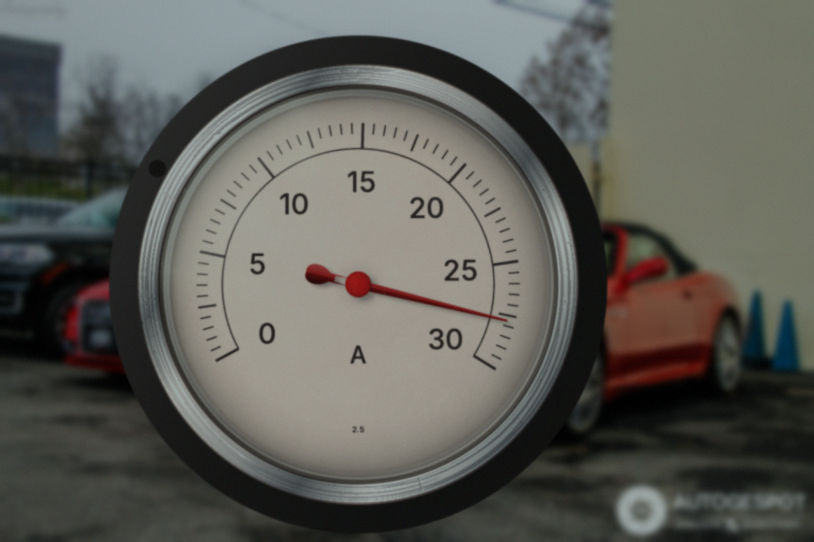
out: 27.75 A
